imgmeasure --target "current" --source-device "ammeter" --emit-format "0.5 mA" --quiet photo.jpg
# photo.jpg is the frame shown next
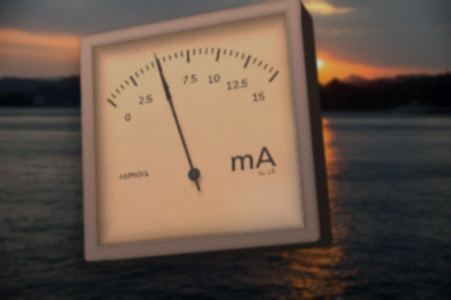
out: 5 mA
